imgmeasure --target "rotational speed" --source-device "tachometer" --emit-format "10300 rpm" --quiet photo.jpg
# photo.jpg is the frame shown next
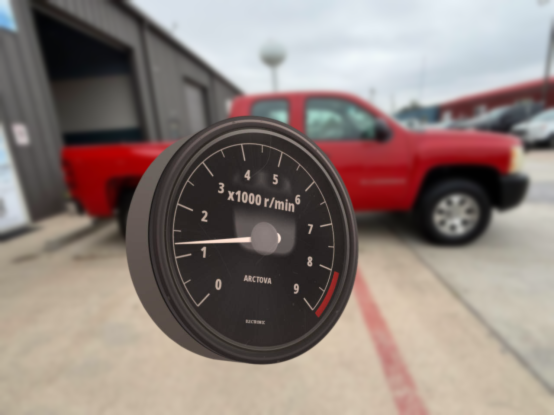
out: 1250 rpm
